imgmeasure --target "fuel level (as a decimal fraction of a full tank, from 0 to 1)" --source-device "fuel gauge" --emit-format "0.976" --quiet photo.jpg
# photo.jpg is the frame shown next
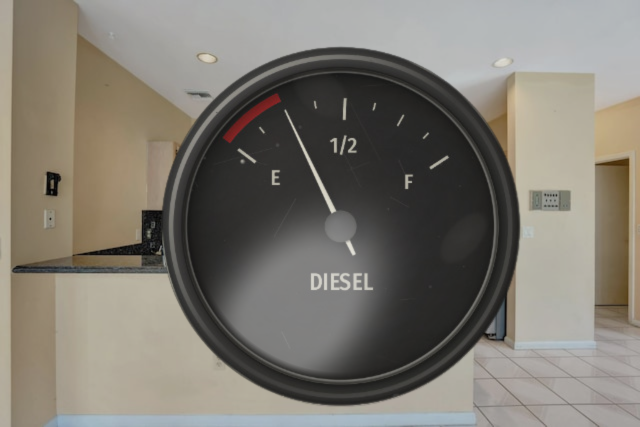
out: 0.25
